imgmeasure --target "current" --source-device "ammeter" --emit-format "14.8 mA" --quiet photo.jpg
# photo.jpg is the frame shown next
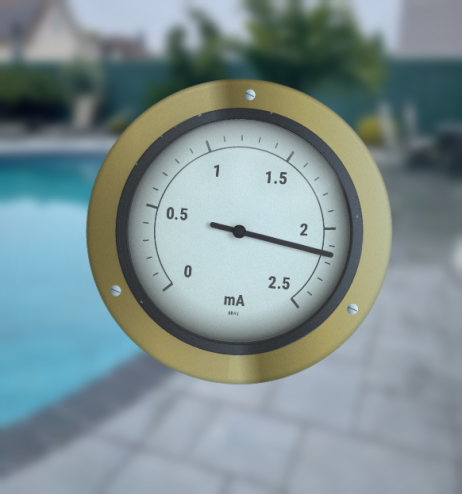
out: 2.15 mA
